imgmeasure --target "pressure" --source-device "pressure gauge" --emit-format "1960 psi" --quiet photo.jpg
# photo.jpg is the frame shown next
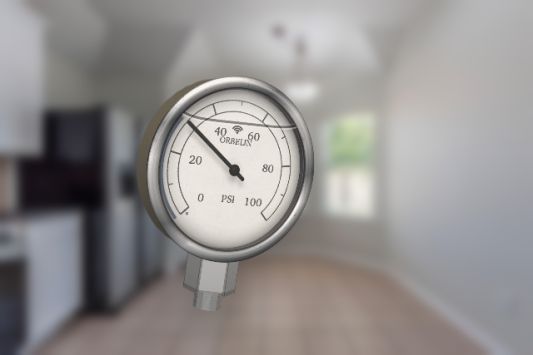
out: 30 psi
